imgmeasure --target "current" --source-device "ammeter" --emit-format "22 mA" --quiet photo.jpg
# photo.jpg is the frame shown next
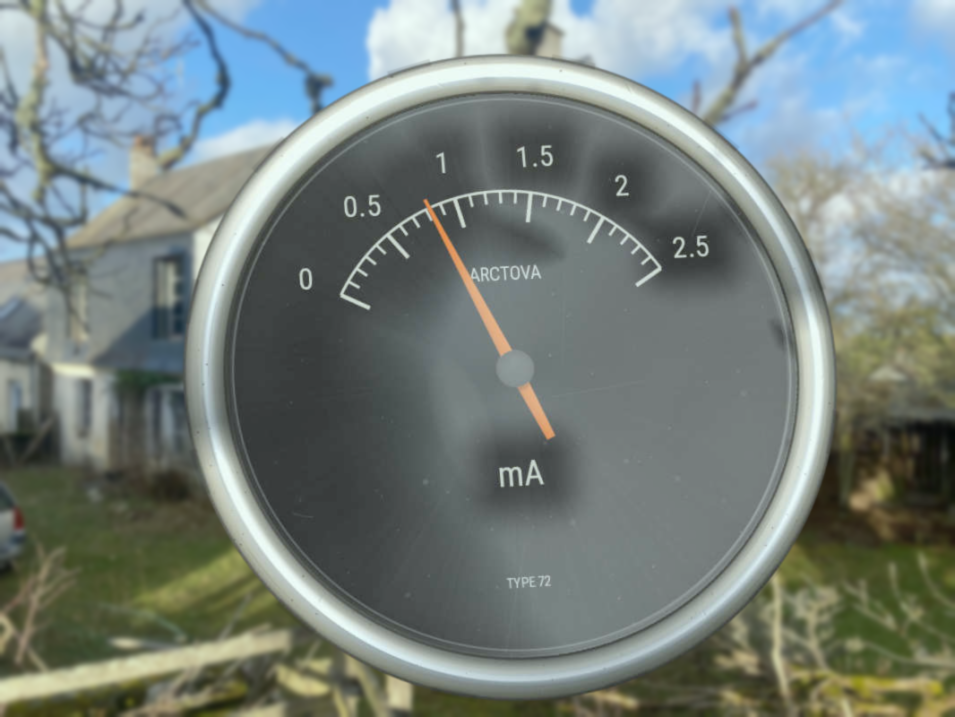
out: 0.8 mA
